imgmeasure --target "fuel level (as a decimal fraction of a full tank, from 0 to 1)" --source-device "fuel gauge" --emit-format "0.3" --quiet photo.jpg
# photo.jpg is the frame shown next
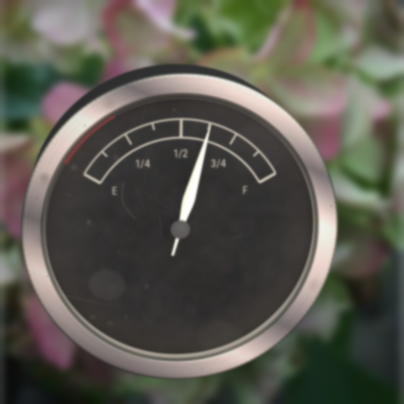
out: 0.625
